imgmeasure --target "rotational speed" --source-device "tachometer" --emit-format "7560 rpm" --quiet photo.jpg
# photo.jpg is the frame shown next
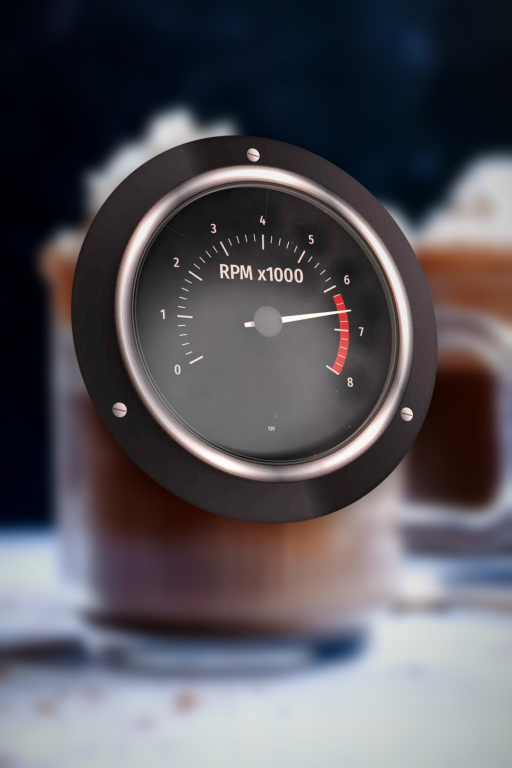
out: 6600 rpm
